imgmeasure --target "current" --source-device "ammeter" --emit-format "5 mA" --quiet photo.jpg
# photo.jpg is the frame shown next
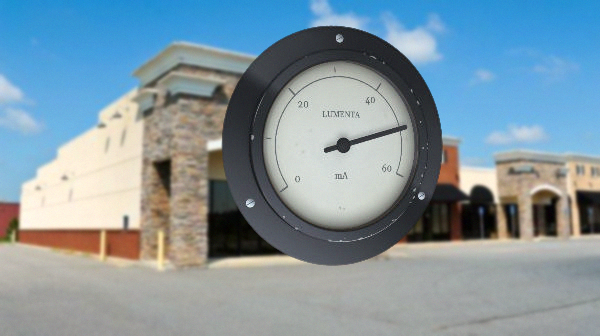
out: 50 mA
